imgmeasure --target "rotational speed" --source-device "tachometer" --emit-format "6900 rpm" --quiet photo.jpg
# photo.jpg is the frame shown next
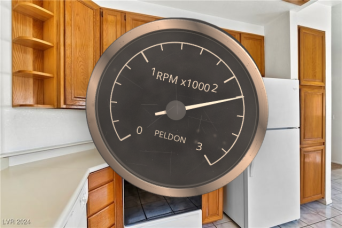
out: 2200 rpm
